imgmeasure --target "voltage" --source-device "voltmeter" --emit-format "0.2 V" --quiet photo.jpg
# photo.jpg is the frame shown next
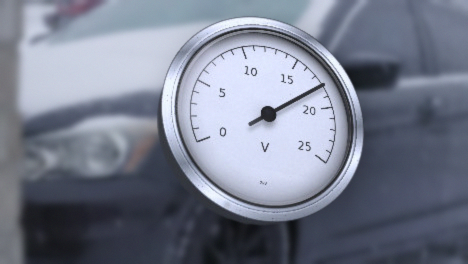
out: 18 V
